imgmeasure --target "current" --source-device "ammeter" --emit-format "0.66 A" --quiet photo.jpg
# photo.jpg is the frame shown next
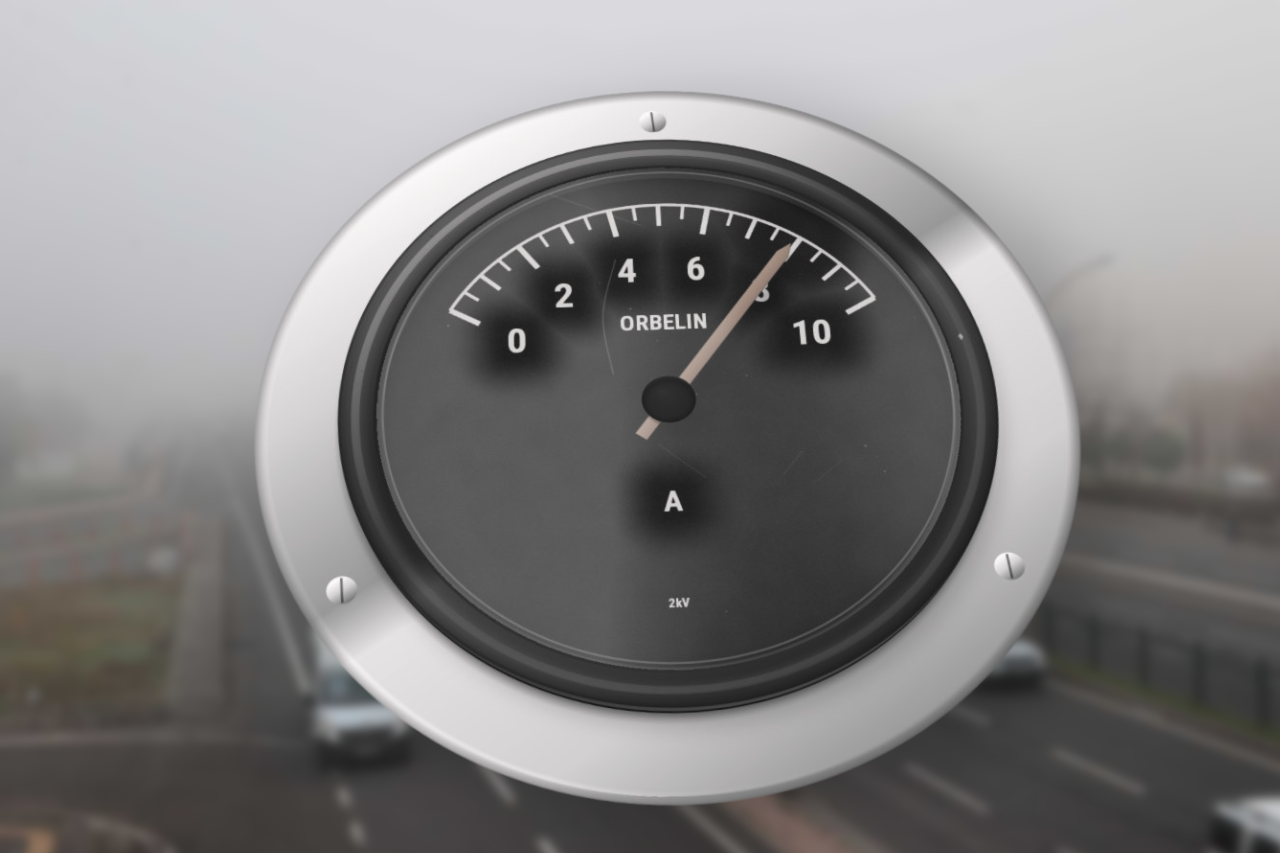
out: 8 A
